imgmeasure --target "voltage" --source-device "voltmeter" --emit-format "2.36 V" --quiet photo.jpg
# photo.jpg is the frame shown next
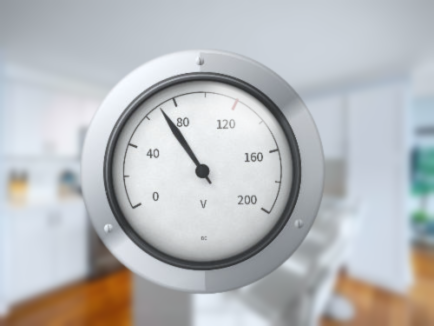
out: 70 V
